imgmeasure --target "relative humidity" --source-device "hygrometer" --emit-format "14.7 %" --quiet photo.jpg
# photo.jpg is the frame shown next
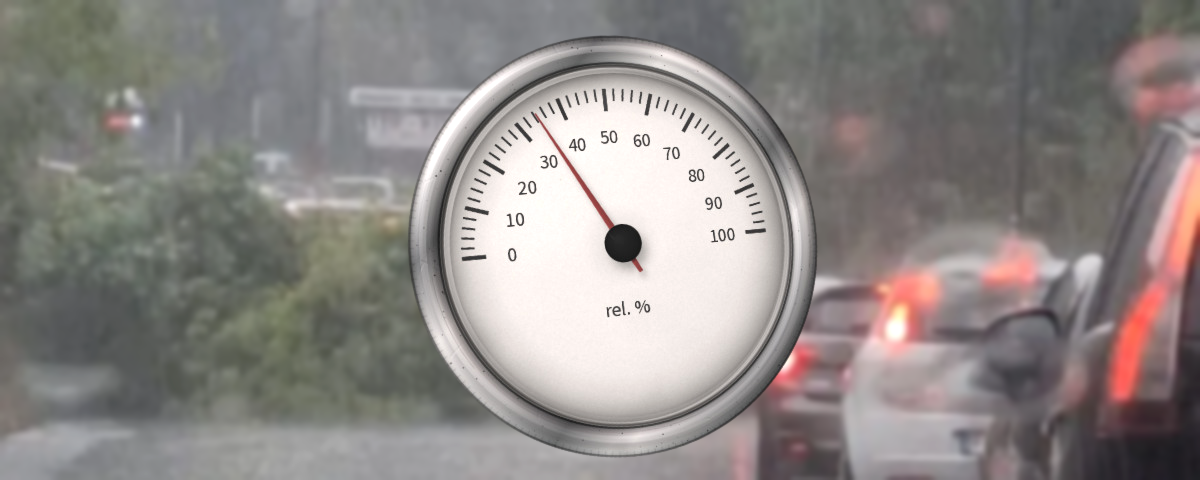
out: 34 %
